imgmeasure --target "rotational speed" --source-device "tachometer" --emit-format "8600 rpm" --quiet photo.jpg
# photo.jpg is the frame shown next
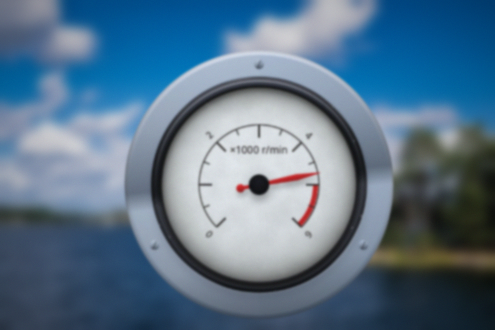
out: 4750 rpm
